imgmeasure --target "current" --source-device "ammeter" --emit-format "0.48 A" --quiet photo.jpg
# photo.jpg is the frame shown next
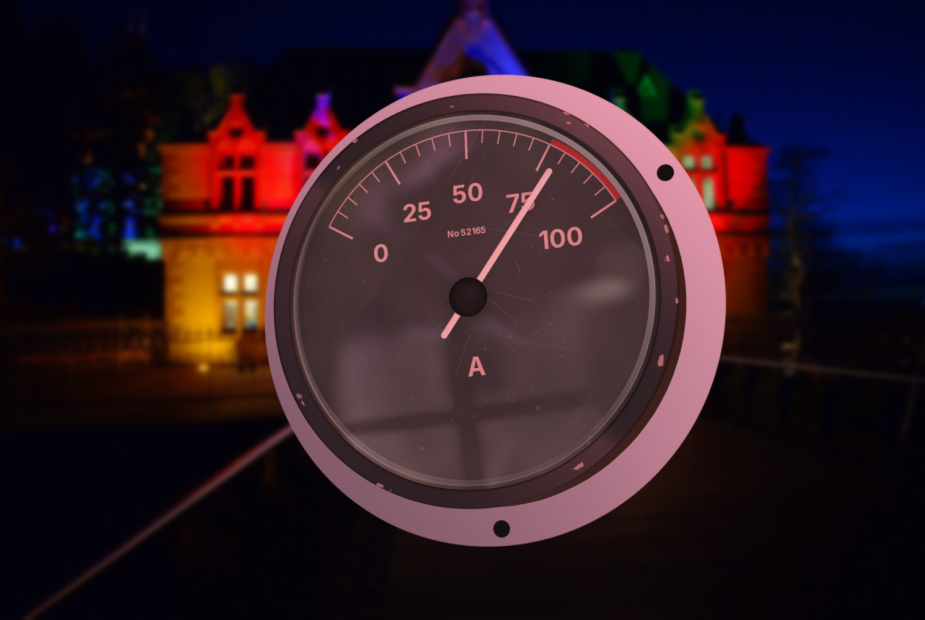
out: 80 A
